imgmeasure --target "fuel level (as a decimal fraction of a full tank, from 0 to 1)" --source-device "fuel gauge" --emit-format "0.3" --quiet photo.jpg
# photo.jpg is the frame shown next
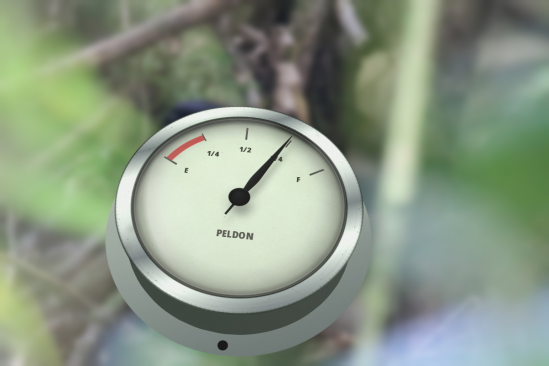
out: 0.75
